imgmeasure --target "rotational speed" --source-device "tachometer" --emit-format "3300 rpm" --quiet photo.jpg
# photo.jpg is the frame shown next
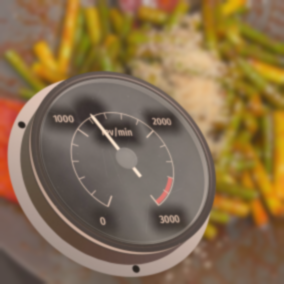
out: 1200 rpm
